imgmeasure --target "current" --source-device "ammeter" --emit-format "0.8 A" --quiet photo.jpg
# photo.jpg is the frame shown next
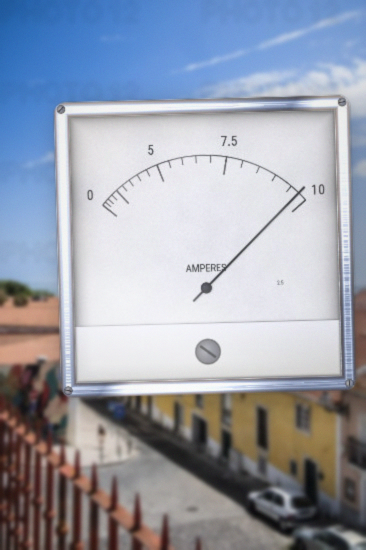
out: 9.75 A
